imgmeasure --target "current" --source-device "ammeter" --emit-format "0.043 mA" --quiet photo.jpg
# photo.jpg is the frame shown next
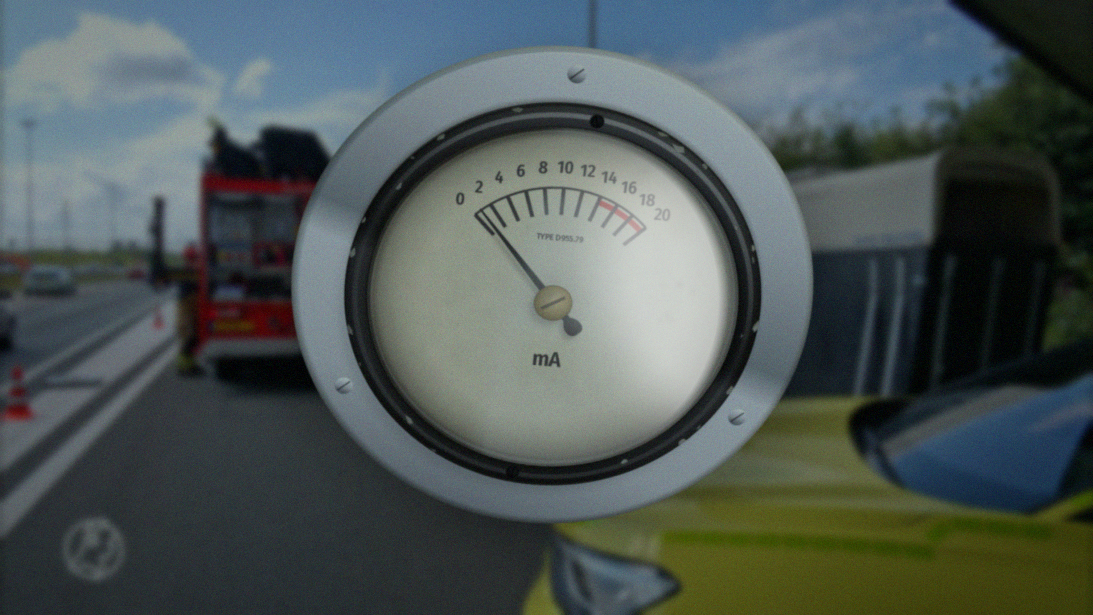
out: 1 mA
